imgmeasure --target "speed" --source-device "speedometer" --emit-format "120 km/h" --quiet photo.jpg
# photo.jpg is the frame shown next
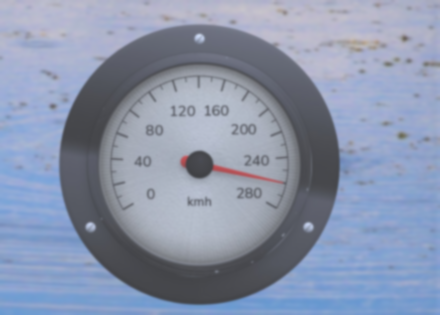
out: 260 km/h
